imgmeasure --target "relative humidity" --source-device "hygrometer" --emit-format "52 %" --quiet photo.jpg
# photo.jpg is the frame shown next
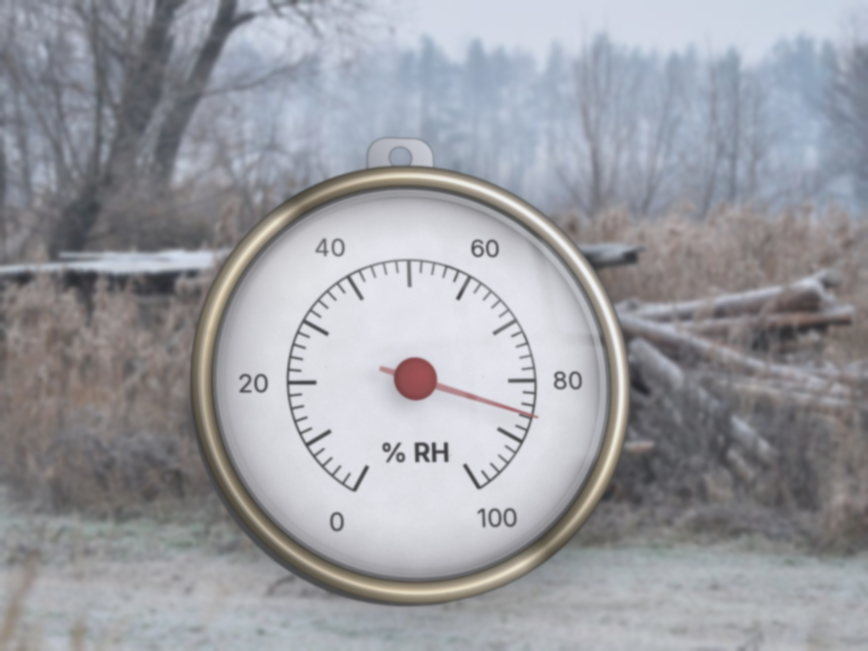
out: 86 %
